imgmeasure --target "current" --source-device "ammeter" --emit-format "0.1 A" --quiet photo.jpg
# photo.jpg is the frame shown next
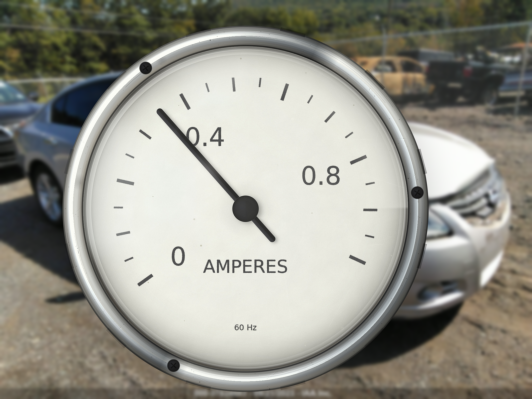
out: 0.35 A
